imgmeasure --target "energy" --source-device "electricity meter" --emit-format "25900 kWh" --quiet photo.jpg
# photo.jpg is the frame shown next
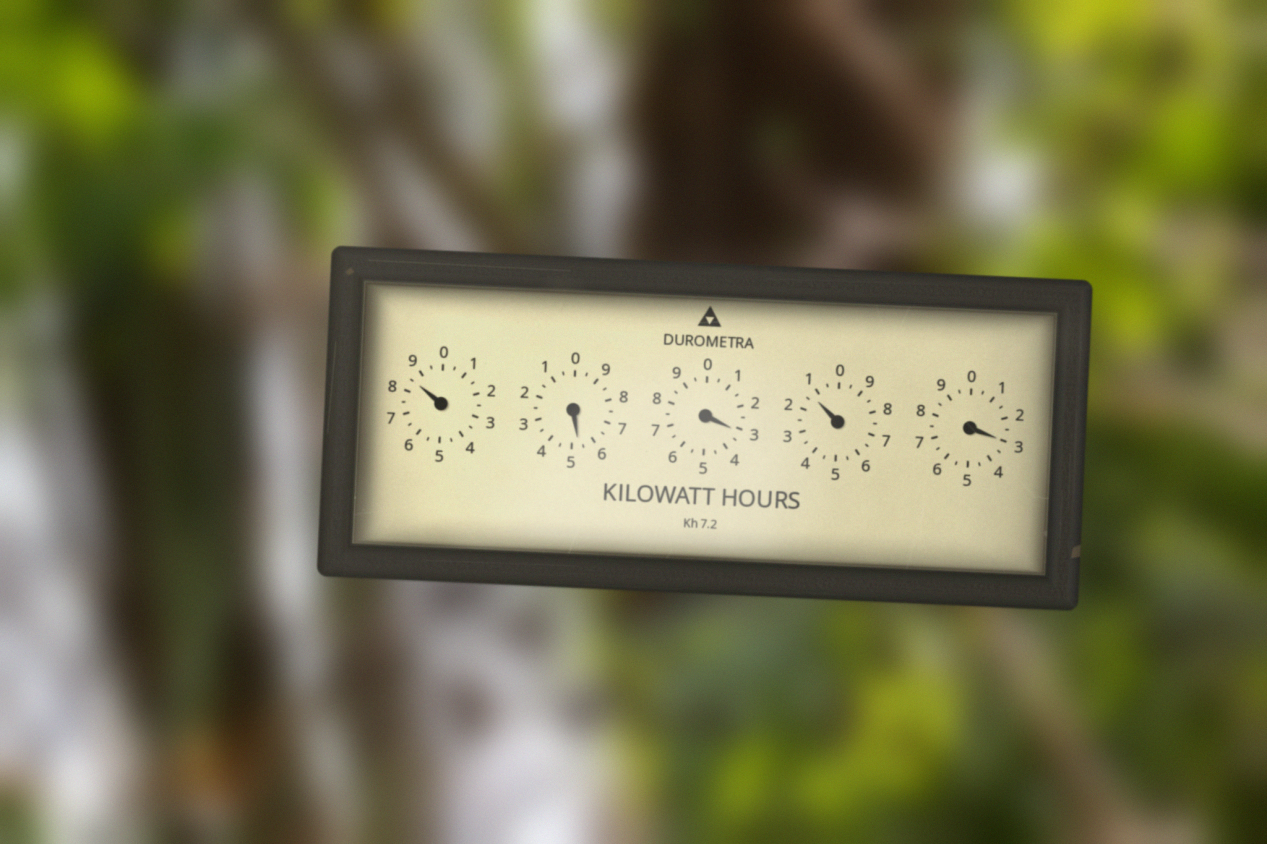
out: 85313 kWh
